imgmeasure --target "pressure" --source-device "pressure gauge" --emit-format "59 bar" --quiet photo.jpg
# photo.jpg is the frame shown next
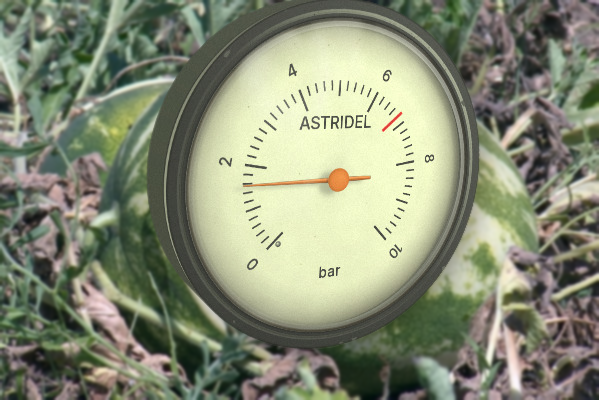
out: 1.6 bar
